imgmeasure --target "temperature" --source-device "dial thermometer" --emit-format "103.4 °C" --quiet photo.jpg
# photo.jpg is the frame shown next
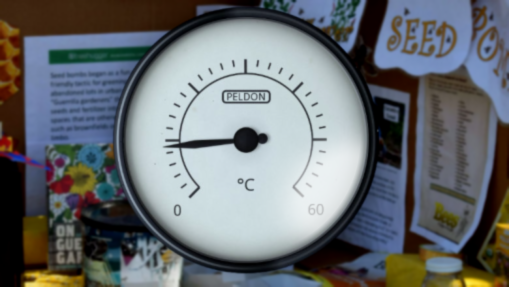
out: 9 °C
